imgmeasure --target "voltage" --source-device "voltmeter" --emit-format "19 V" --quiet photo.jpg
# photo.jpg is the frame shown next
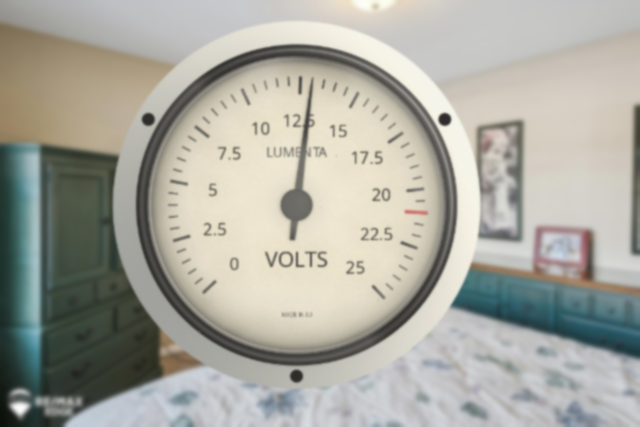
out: 13 V
